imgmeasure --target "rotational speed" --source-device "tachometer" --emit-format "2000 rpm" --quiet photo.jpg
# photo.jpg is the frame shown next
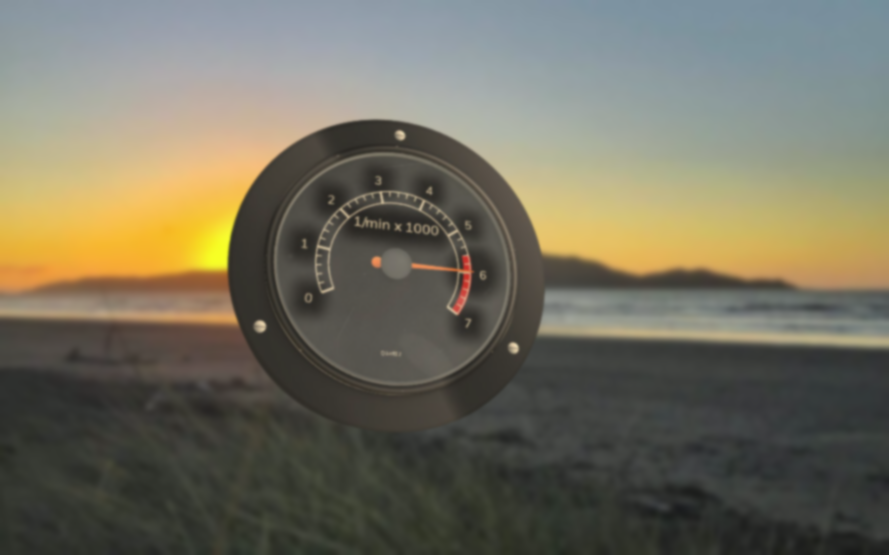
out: 6000 rpm
